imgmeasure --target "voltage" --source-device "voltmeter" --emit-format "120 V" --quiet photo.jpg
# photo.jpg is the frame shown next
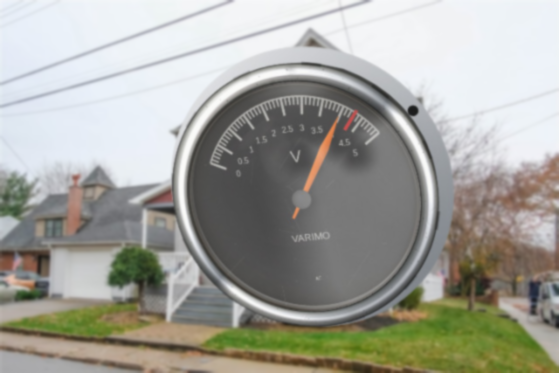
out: 4 V
